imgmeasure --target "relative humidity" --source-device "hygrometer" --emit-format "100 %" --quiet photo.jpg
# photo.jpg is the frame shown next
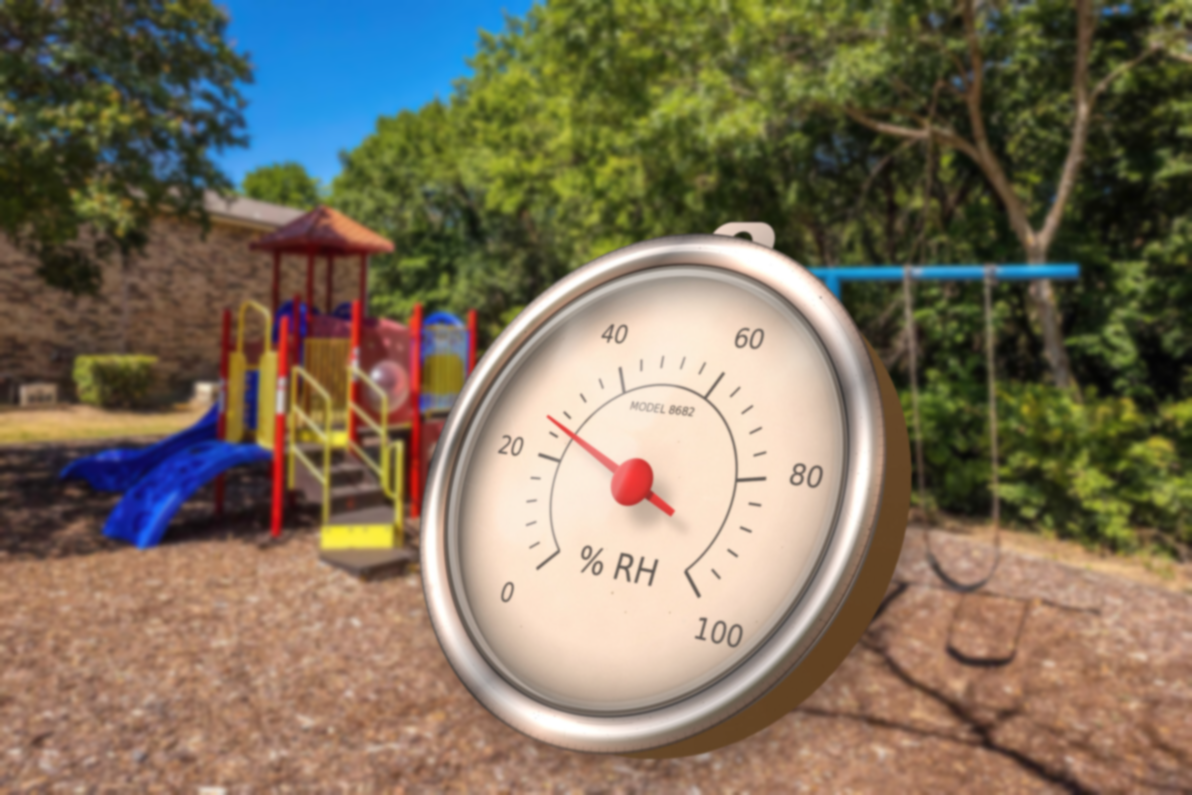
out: 26 %
